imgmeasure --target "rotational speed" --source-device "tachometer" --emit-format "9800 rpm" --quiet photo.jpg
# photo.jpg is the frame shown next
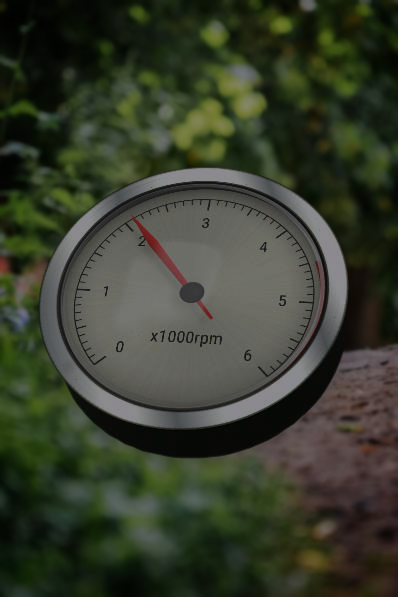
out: 2100 rpm
